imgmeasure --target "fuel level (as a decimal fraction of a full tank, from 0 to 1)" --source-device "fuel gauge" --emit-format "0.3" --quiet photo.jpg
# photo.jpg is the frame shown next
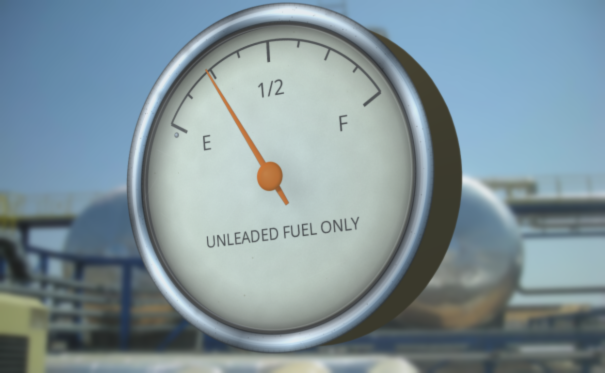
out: 0.25
